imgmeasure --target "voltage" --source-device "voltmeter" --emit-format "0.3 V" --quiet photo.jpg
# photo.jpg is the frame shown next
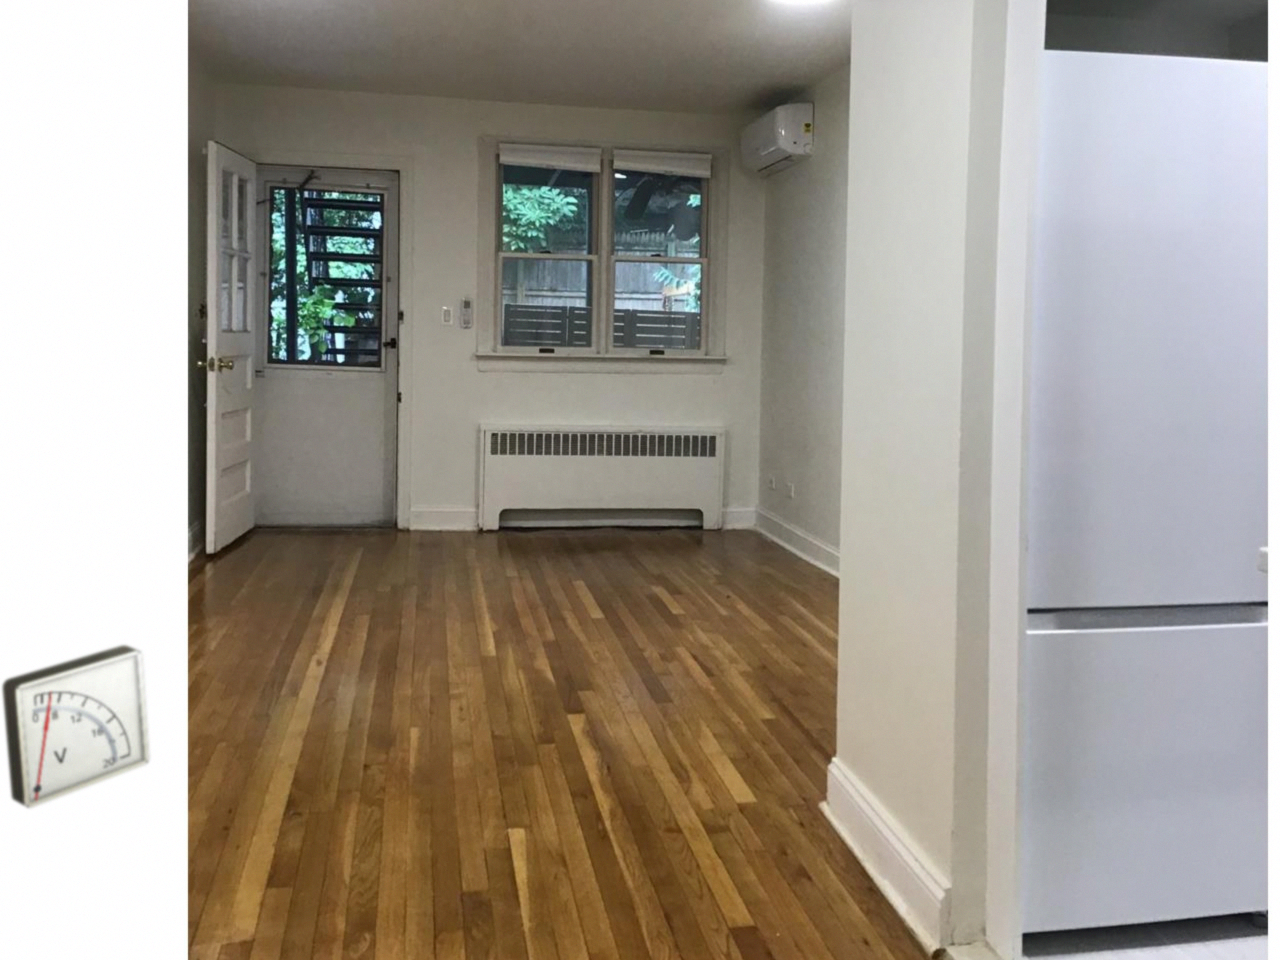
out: 6 V
